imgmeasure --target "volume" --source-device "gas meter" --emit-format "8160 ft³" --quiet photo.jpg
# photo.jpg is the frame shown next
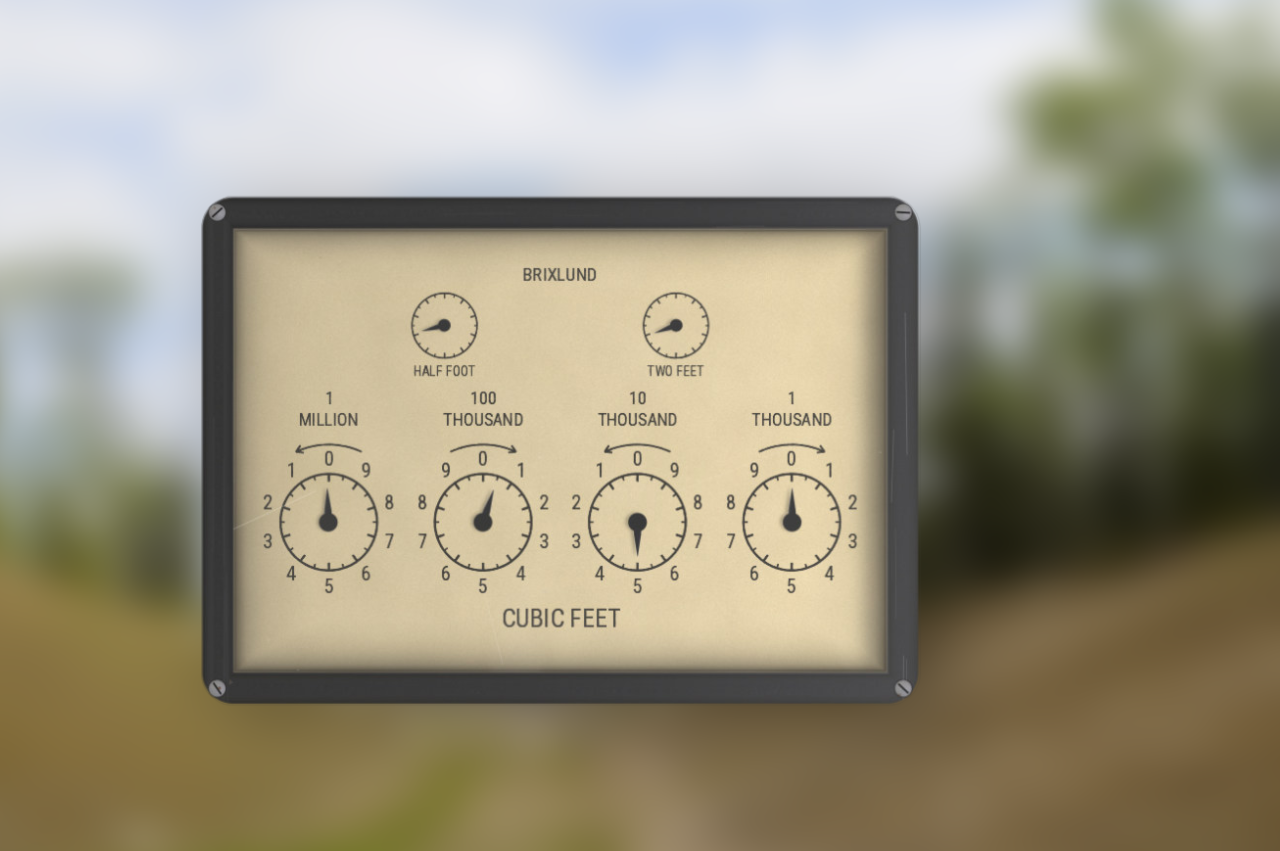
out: 5000 ft³
